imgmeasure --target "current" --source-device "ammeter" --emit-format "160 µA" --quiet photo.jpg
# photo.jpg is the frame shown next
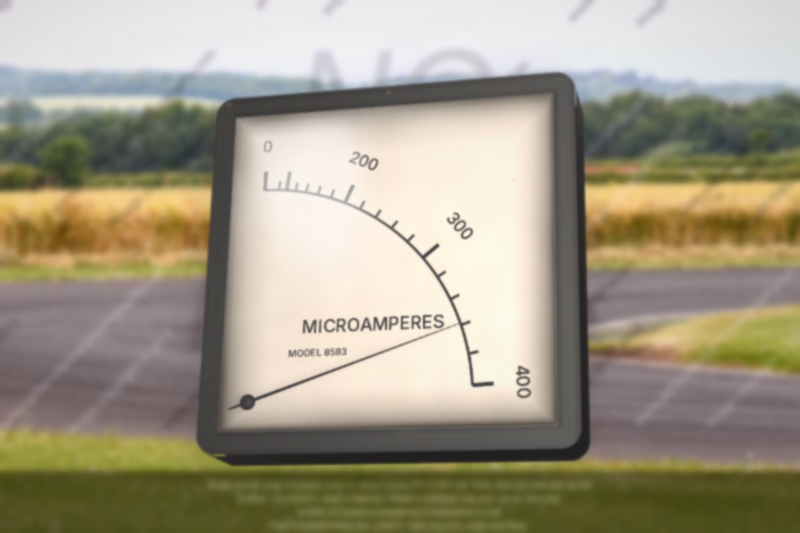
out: 360 µA
